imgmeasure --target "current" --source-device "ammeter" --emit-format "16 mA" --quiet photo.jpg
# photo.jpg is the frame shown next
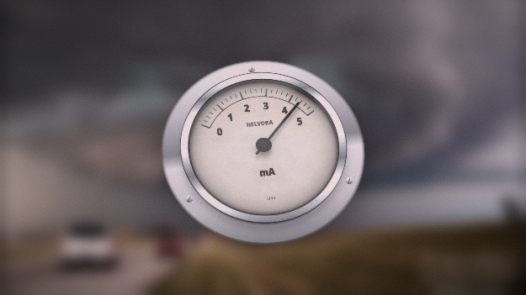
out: 4.4 mA
